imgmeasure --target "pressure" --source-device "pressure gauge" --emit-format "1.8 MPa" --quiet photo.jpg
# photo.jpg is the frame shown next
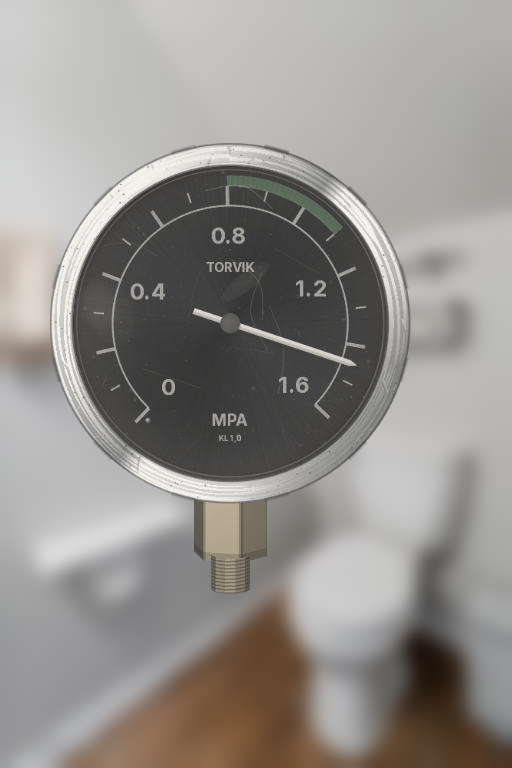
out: 1.45 MPa
